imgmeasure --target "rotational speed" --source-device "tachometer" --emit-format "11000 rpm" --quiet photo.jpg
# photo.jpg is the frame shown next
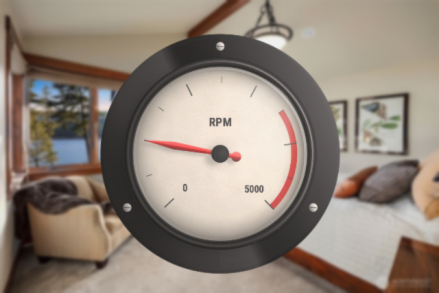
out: 1000 rpm
